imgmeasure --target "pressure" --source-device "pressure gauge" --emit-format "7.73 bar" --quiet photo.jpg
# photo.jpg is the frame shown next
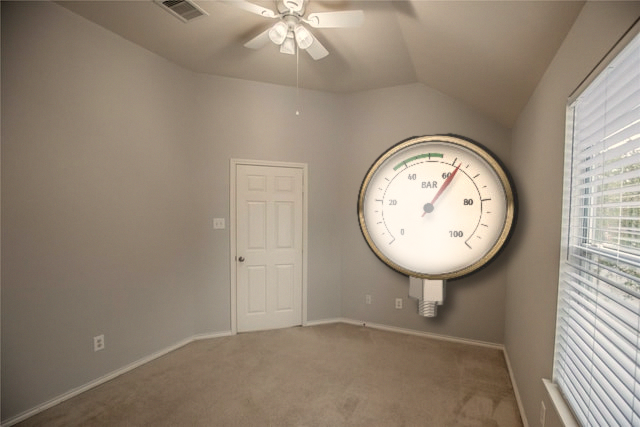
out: 62.5 bar
